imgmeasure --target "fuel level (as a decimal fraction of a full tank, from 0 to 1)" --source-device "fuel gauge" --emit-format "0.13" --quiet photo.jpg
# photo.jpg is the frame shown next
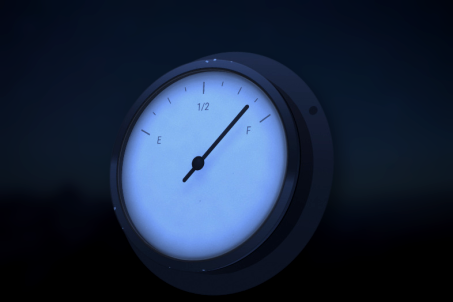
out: 0.875
